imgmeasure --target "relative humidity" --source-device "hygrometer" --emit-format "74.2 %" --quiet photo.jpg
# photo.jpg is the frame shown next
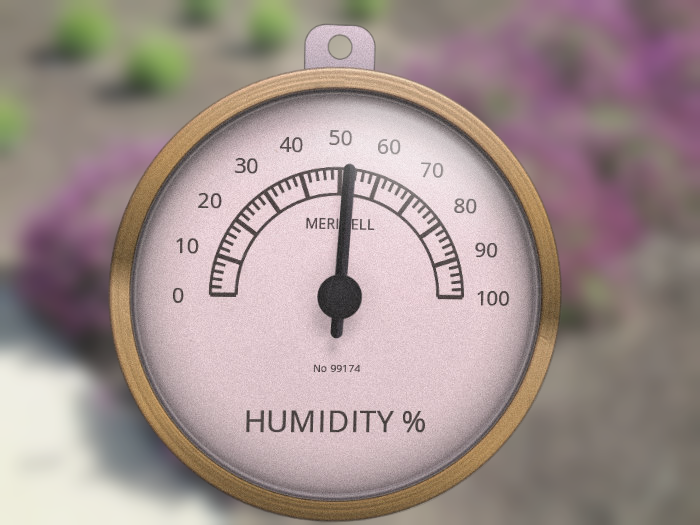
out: 52 %
